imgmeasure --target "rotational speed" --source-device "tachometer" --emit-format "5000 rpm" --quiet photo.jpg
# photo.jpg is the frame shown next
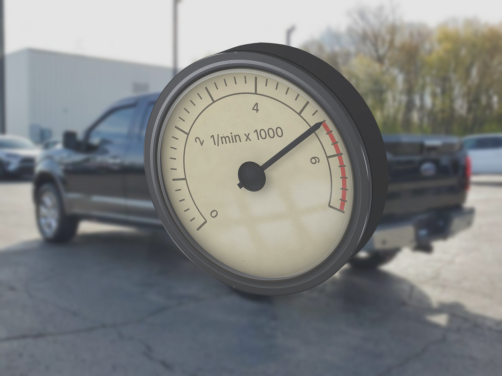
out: 5400 rpm
